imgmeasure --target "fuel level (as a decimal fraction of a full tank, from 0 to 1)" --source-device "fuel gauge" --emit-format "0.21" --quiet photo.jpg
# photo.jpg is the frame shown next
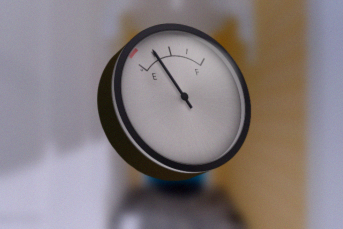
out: 0.25
